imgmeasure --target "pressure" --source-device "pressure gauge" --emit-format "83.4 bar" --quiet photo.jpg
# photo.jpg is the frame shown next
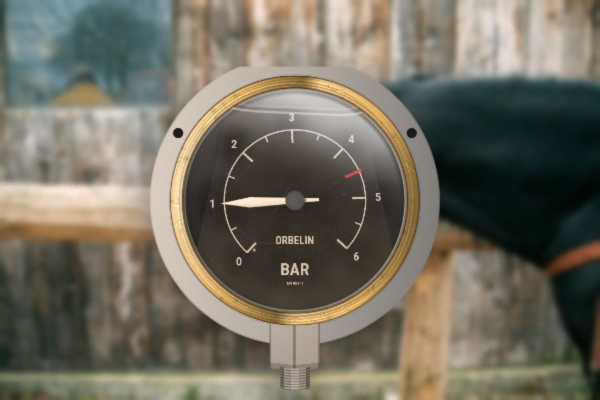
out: 1 bar
